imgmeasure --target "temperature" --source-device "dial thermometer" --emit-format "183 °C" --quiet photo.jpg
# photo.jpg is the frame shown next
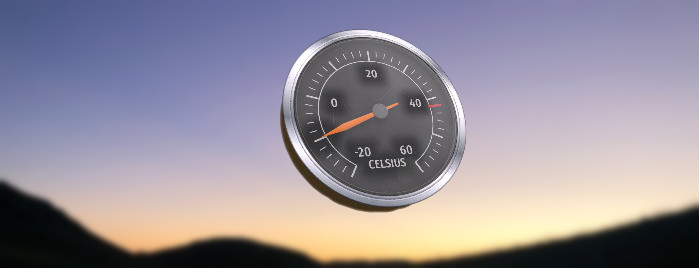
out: -10 °C
